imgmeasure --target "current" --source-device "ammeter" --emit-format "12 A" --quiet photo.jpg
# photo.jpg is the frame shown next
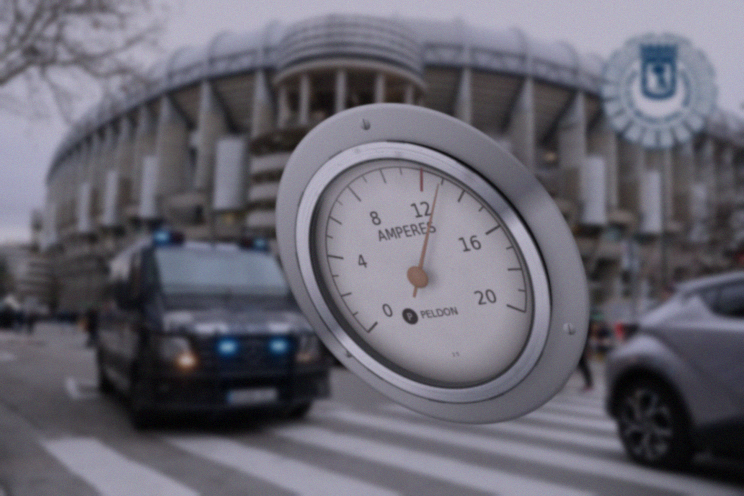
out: 13 A
